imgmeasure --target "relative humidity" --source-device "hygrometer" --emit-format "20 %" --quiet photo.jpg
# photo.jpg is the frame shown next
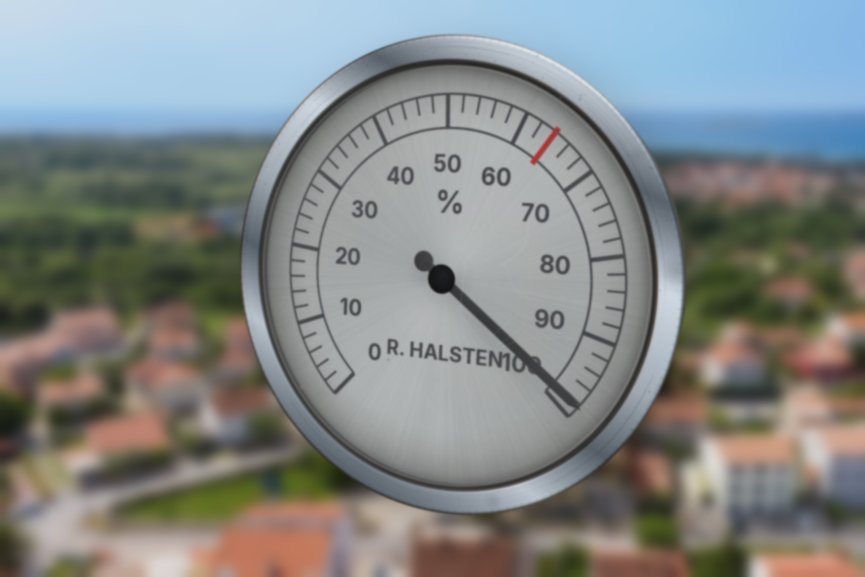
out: 98 %
